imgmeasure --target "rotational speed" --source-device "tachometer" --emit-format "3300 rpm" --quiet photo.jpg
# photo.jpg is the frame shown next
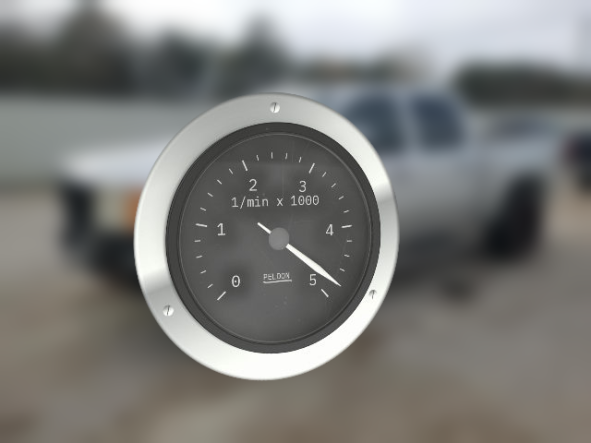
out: 4800 rpm
